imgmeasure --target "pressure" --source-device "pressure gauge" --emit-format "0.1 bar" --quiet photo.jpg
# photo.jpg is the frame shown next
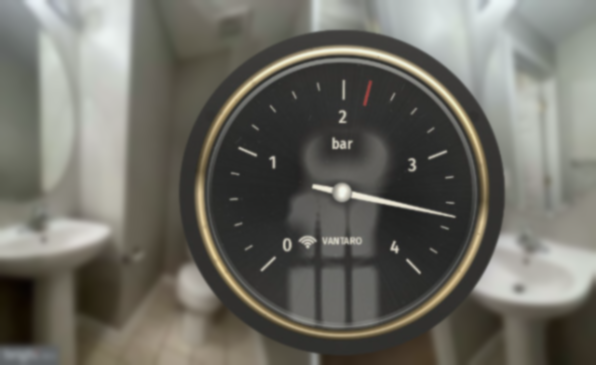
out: 3.5 bar
